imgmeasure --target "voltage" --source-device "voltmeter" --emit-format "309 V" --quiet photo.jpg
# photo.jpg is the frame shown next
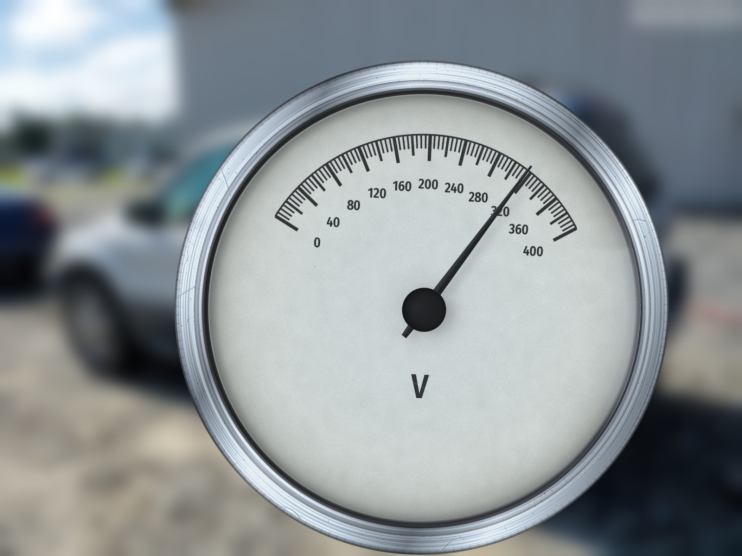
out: 315 V
